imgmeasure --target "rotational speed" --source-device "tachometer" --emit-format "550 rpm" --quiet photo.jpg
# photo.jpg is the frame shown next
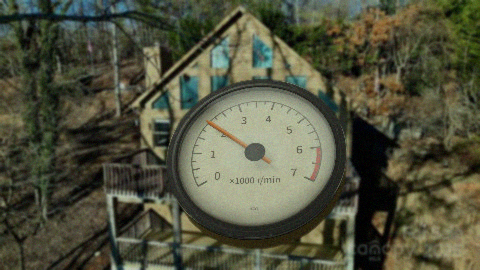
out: 2000 rpm
